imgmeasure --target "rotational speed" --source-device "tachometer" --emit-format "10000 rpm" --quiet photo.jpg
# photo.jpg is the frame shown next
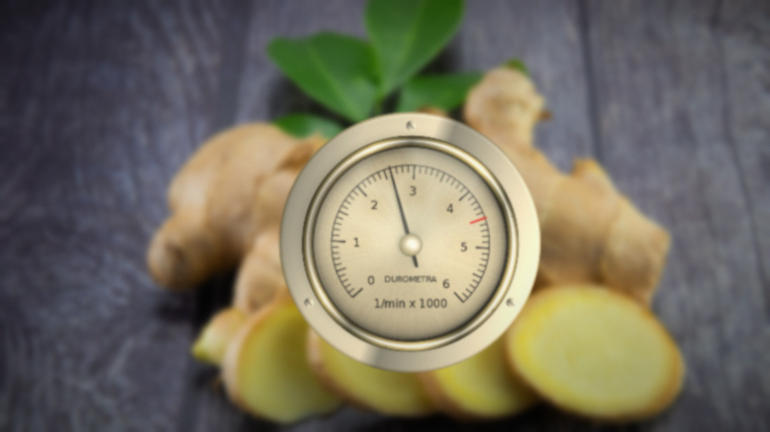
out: 2600 rpm
